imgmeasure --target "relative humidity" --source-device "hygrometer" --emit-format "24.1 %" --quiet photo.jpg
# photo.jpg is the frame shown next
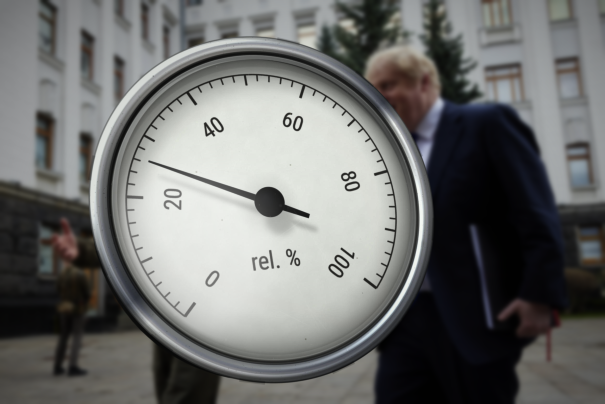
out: 26 %
